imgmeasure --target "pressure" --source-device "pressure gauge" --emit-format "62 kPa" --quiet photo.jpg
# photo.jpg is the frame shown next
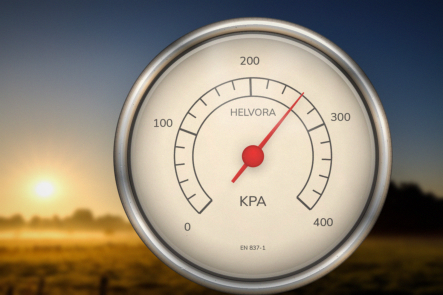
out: 260 kPa
